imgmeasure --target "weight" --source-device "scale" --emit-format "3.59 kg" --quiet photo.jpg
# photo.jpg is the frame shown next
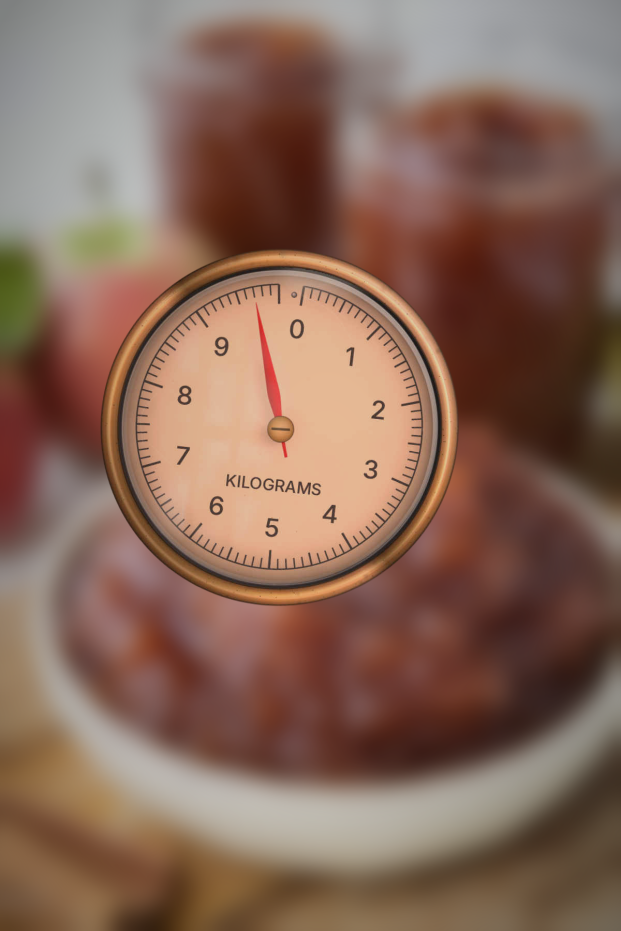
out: 9.7 kg
